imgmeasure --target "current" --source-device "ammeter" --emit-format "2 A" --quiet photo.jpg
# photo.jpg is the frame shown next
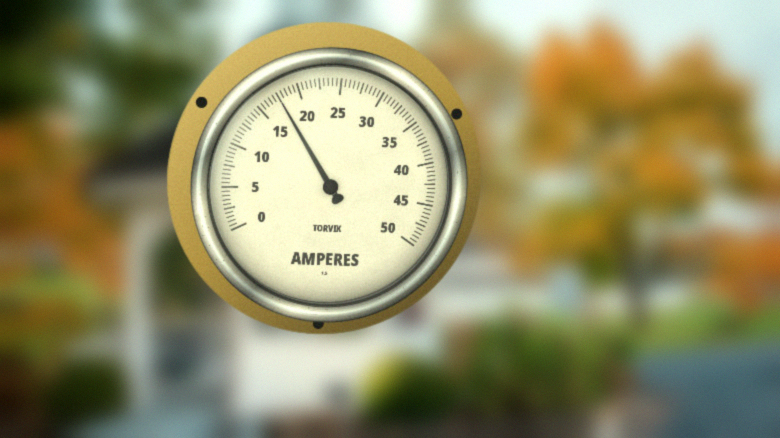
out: 17.5 A
